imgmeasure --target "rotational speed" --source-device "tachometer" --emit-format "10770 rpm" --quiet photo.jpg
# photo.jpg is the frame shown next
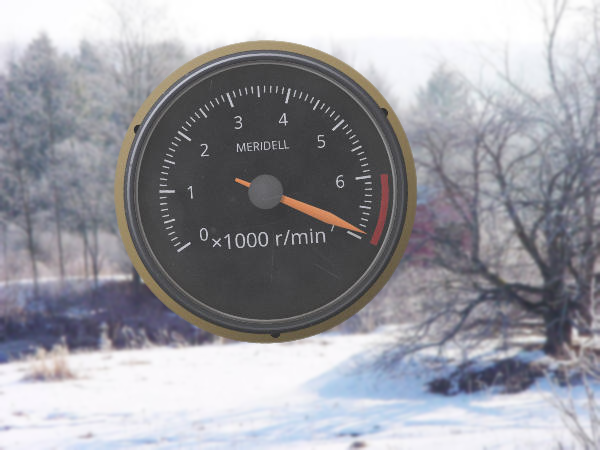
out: 6900 rpm
